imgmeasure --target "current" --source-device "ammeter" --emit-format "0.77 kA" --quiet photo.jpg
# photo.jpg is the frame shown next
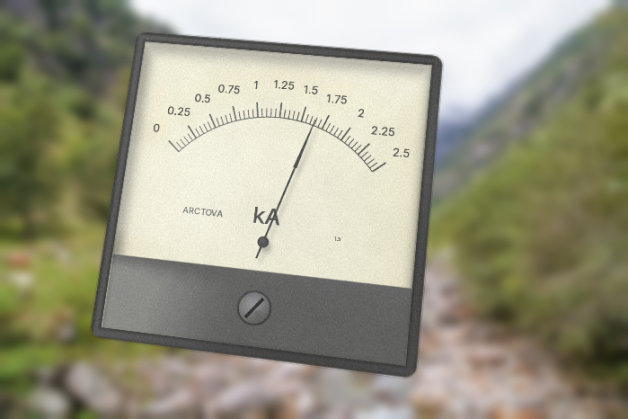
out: 1.65 kA
